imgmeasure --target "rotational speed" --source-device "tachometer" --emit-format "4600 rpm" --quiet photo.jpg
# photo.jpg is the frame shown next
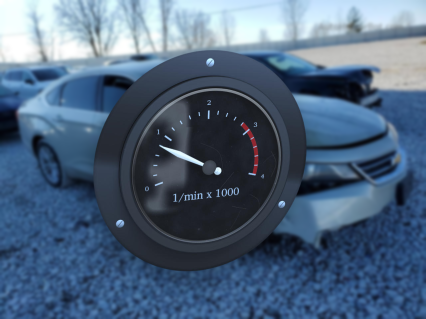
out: 800 rpm
